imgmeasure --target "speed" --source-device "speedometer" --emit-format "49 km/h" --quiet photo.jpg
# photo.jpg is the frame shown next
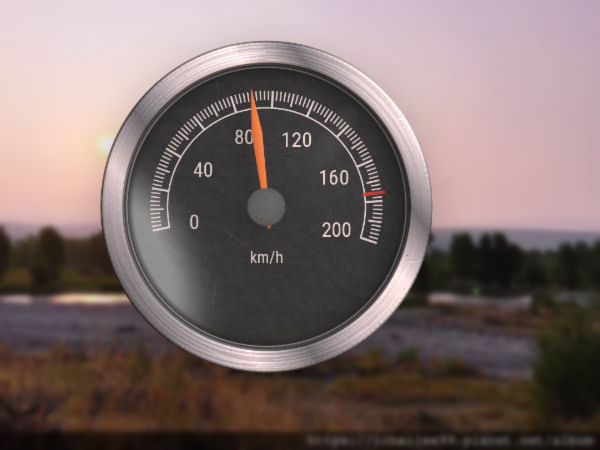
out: 90 km/h
